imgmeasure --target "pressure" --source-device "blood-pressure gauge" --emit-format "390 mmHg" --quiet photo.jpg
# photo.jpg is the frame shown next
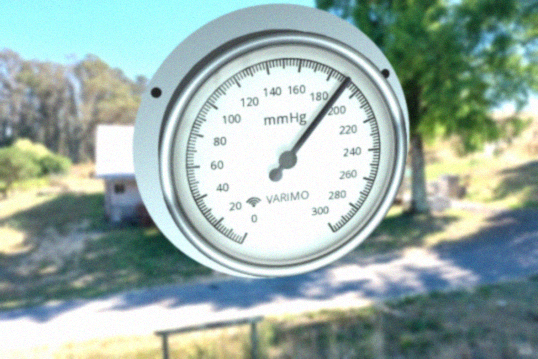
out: 190 mmHg
